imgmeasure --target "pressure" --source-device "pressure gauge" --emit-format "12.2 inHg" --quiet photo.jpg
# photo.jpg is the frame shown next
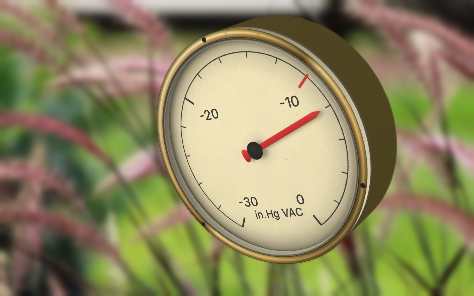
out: -8 inHg
